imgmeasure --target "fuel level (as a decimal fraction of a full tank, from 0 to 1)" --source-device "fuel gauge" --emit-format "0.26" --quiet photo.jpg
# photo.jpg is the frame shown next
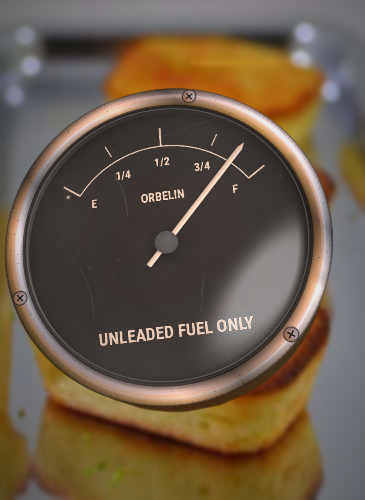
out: 0.875
